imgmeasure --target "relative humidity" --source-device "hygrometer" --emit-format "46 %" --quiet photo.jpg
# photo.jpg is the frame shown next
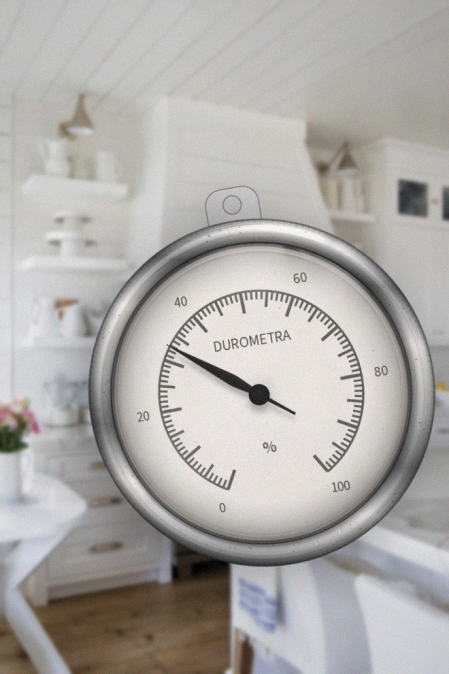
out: 33 %
